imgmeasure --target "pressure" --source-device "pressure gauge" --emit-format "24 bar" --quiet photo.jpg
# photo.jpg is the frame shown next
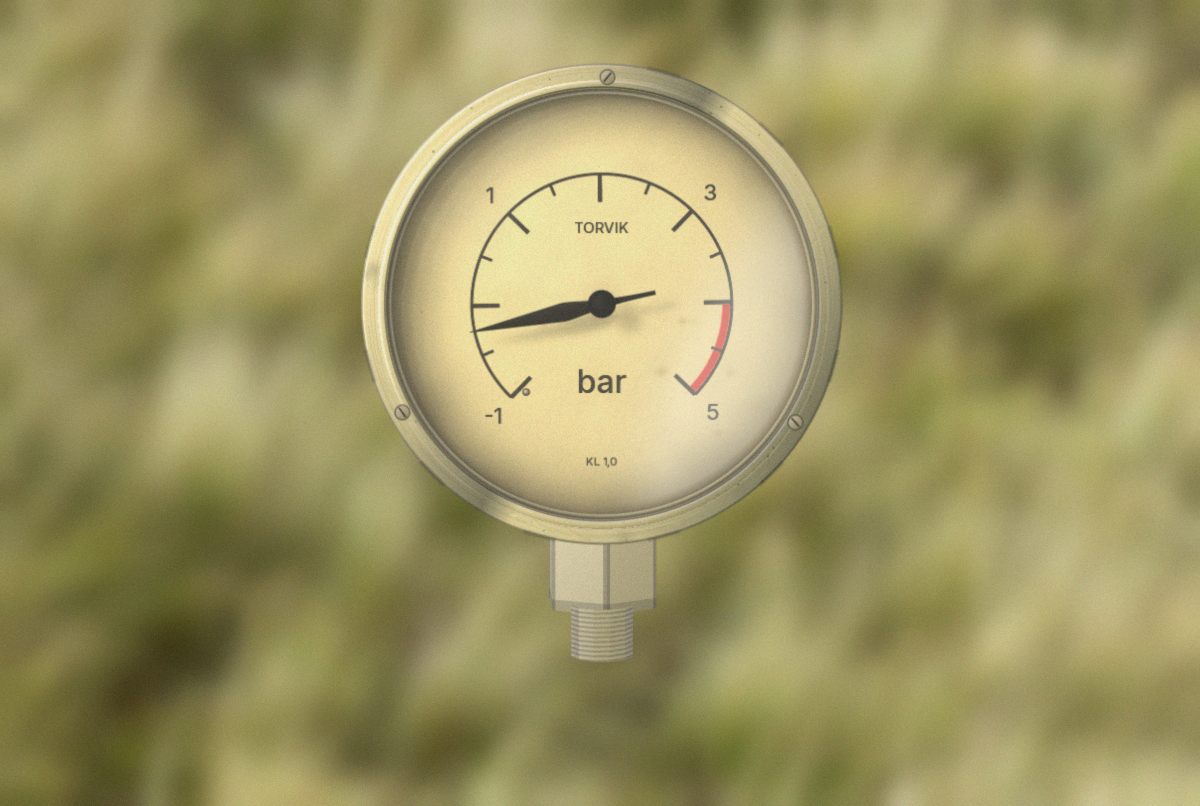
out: -0.25 bar
